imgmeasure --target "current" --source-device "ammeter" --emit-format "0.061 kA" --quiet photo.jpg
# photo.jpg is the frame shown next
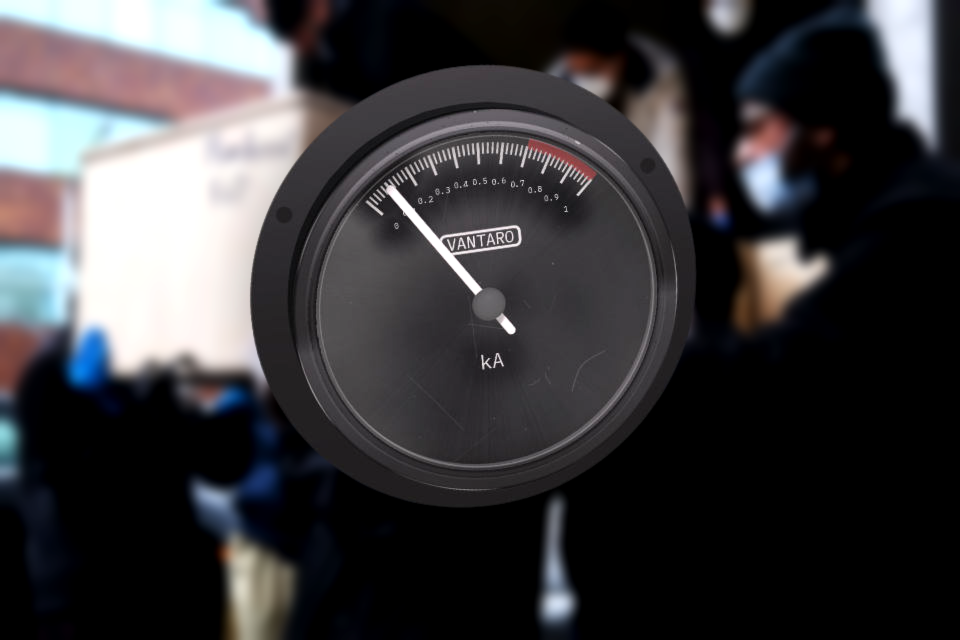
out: 0.1 kA
